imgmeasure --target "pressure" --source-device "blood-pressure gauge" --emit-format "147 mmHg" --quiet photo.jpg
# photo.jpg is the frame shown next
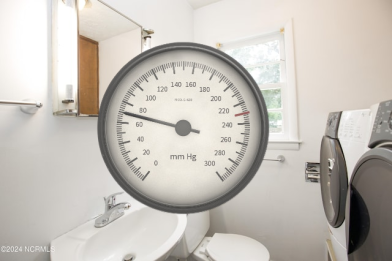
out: 70 mmHg
